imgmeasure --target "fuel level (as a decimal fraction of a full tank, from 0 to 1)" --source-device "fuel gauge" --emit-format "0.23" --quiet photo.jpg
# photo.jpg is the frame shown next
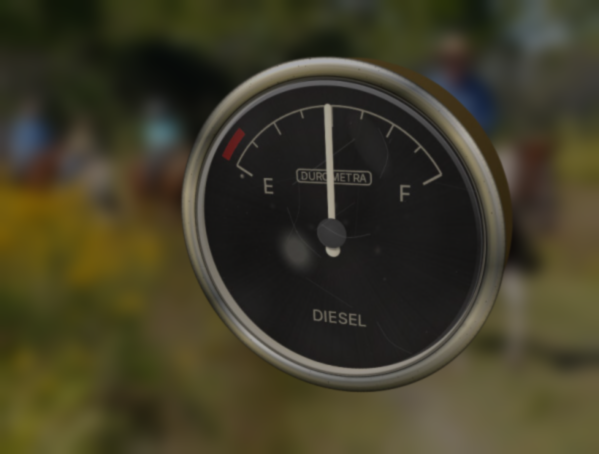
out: 0.5
